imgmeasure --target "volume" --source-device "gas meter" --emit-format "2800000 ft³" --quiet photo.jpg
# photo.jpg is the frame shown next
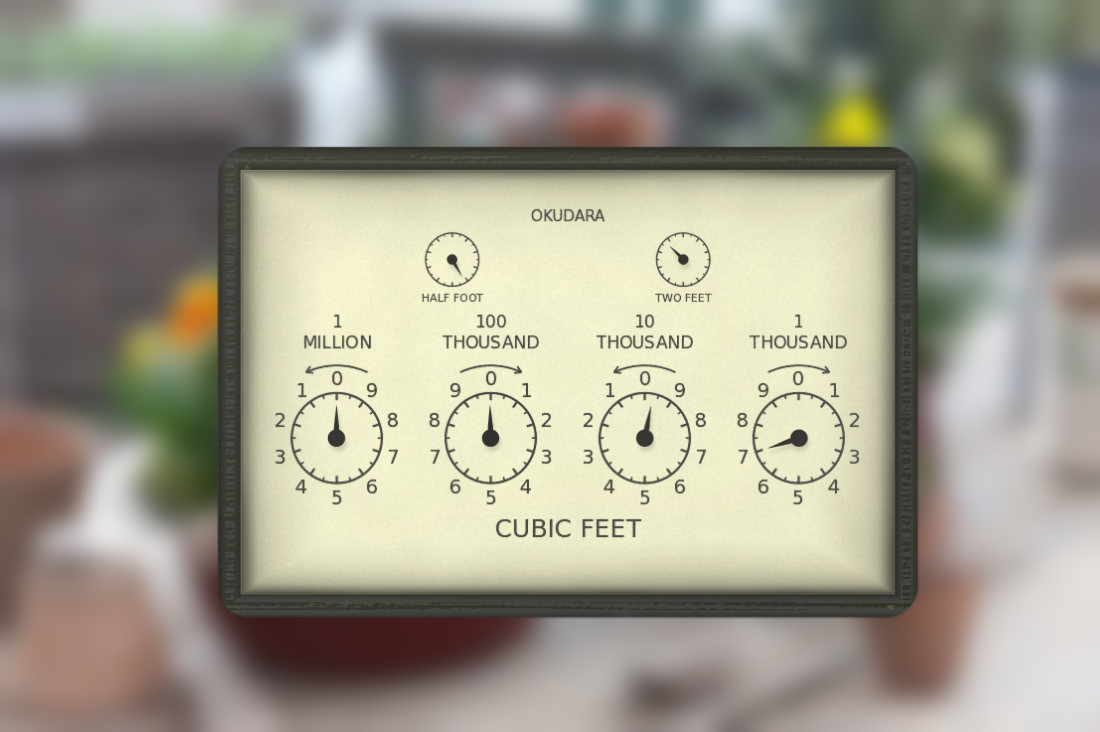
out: 999700 ft³
